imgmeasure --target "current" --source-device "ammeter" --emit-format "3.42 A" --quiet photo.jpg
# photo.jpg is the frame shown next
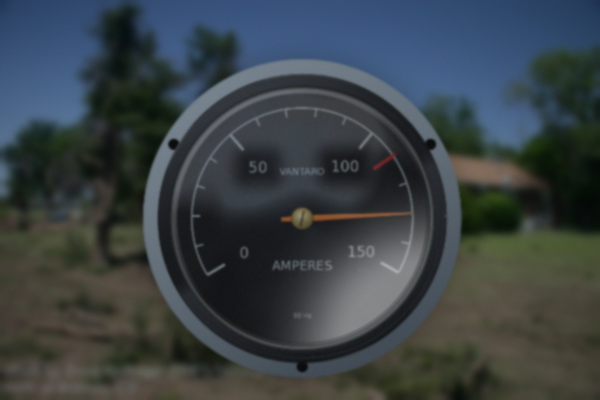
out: 130 A
